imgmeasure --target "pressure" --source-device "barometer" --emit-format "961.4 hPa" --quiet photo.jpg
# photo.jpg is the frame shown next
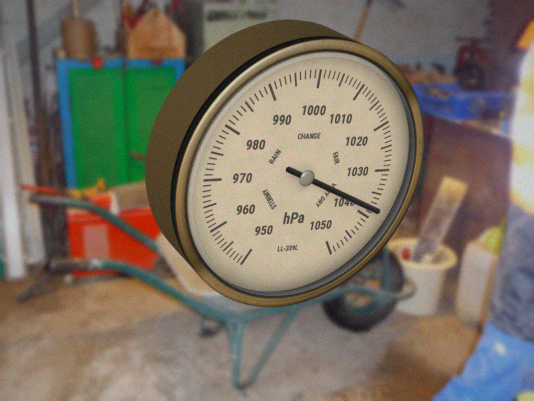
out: 1038 hPa
